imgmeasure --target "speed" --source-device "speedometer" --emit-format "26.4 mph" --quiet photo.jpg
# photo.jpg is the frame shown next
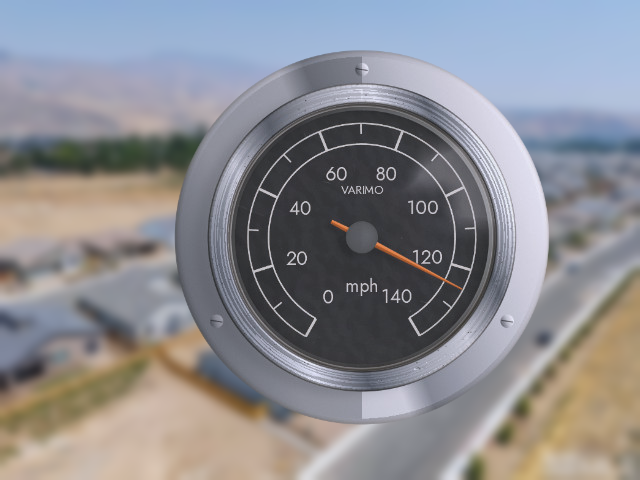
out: 125 mph
